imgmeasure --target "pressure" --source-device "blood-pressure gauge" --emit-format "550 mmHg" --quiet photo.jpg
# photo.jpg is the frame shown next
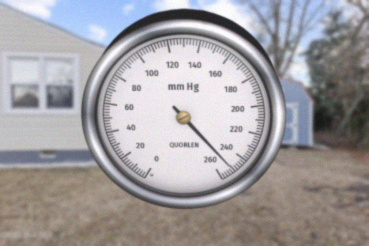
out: 250 mmHg
